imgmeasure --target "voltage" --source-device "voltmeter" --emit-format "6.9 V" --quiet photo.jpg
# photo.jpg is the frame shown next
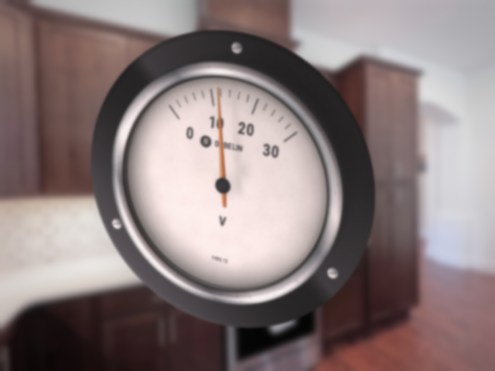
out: 12 V
